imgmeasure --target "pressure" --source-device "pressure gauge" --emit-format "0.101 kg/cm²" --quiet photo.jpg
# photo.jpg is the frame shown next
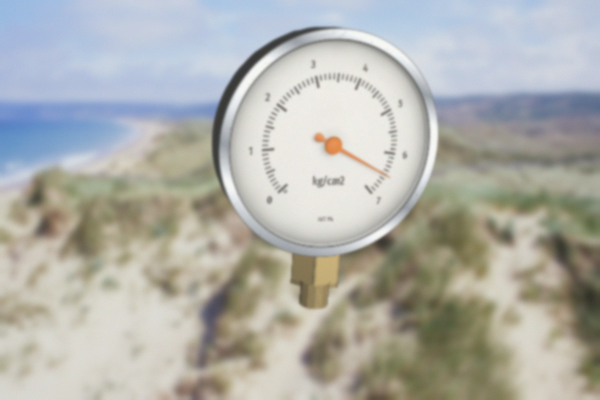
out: 6.5 kg/cm²
